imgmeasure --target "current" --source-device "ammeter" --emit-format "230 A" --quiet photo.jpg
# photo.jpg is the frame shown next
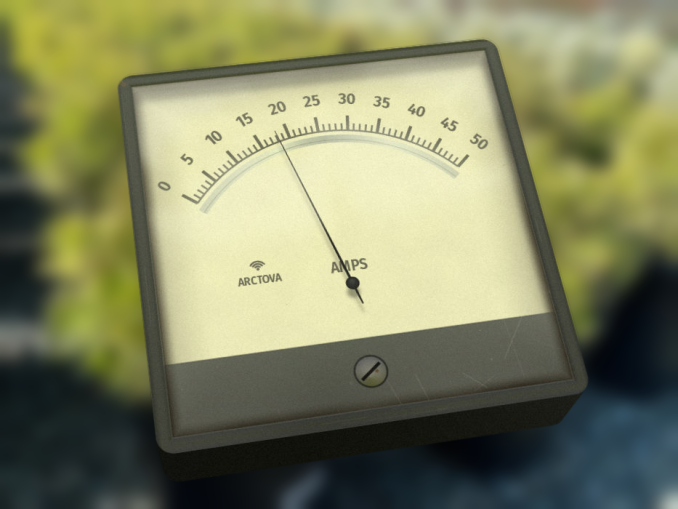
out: 18 A
